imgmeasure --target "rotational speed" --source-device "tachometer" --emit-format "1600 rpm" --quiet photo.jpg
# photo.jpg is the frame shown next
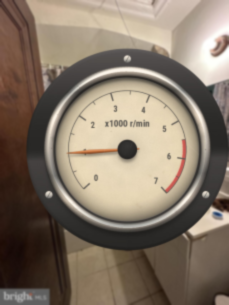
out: 1000 rpm
